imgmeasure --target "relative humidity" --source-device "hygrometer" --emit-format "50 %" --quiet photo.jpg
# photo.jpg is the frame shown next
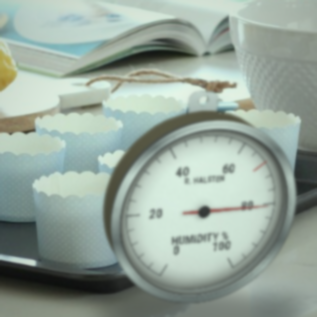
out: 80 %
